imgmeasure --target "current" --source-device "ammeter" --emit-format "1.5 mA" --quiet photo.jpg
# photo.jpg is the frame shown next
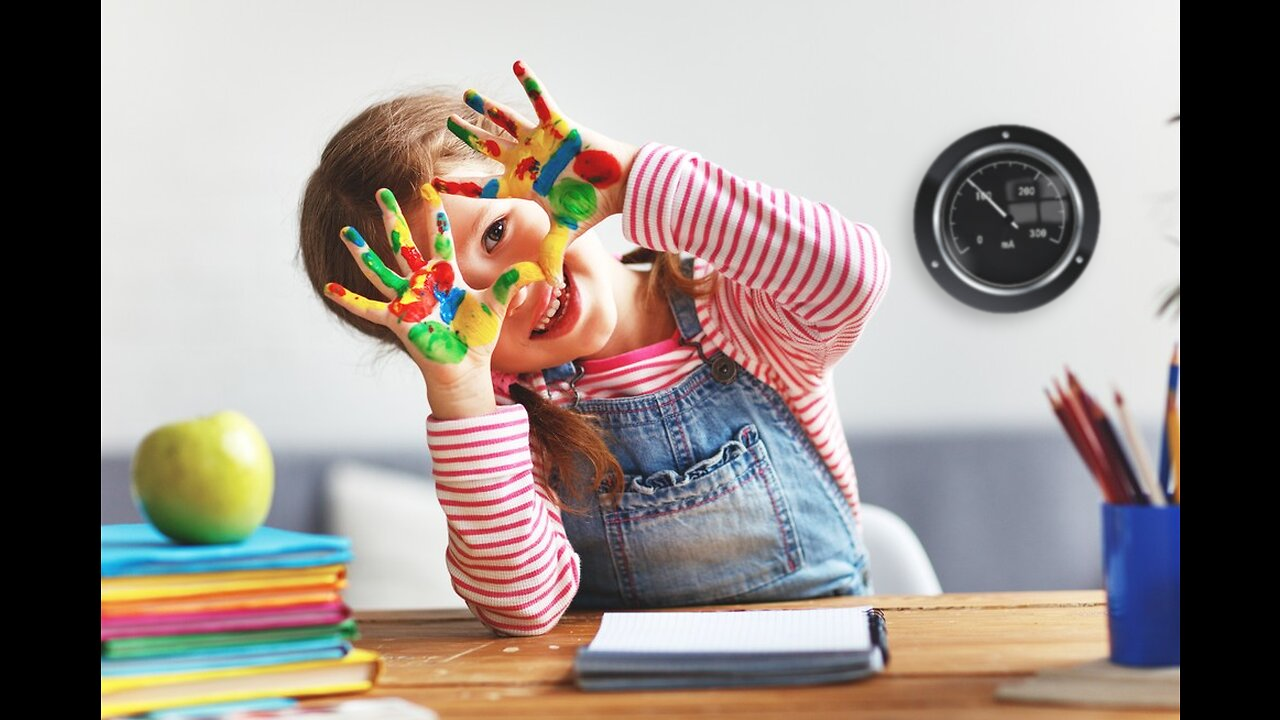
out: 100 mA
